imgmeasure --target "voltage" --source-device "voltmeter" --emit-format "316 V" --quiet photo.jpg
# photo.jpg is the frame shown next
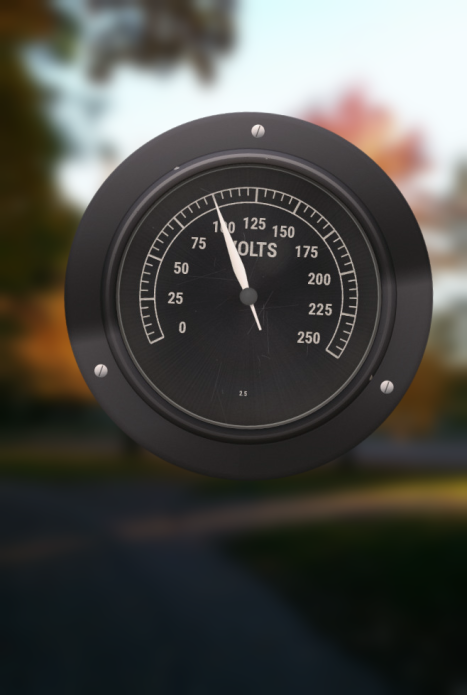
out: 100 V
